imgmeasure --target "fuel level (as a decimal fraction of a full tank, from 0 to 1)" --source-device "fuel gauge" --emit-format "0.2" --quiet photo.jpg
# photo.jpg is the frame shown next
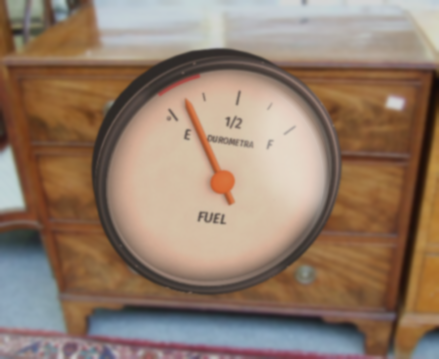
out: 0.125
